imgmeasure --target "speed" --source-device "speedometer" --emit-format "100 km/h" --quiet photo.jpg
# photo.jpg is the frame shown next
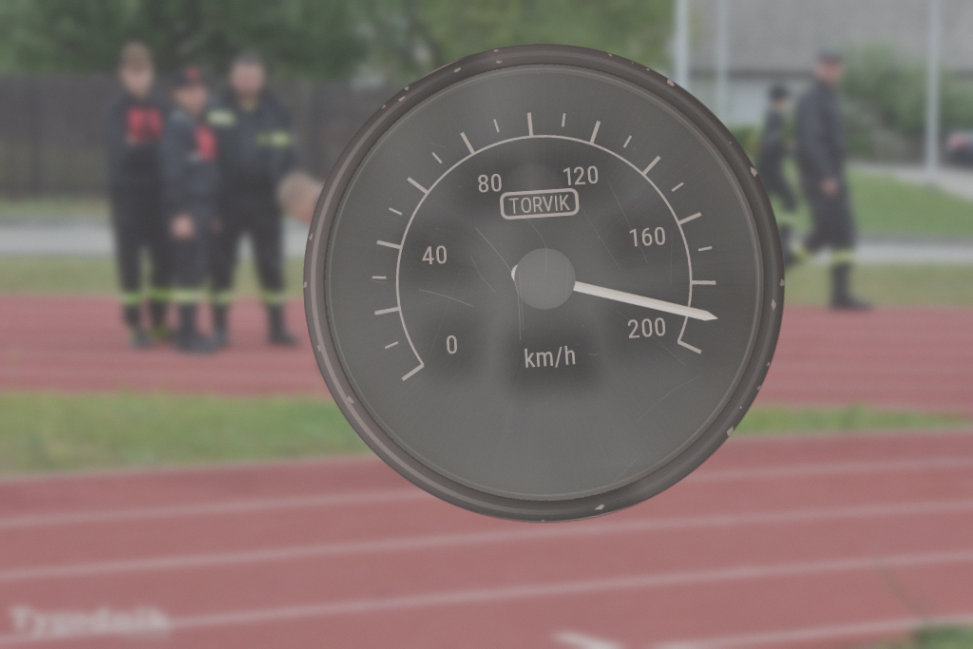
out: 190 km/h
